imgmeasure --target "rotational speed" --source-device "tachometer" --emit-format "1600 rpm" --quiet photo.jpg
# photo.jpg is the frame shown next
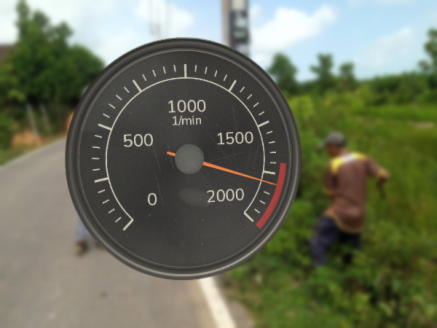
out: 1800 rpm
